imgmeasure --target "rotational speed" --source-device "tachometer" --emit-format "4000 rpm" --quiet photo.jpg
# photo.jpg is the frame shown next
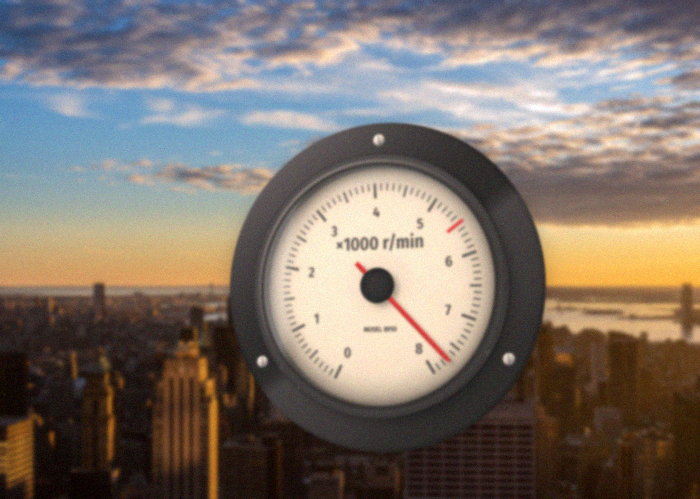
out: 7700 rpm
